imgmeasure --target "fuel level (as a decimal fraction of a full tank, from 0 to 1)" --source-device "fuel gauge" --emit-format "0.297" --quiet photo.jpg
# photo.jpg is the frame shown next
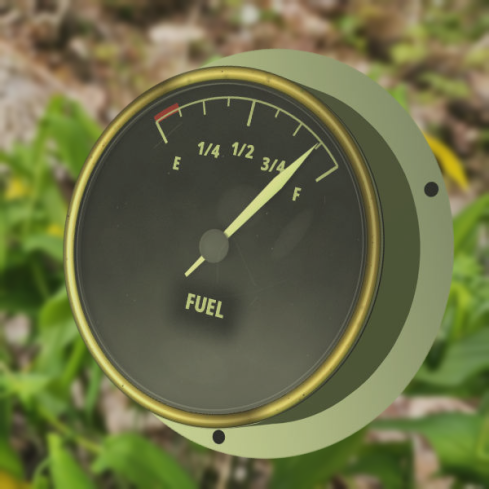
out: 0.875
